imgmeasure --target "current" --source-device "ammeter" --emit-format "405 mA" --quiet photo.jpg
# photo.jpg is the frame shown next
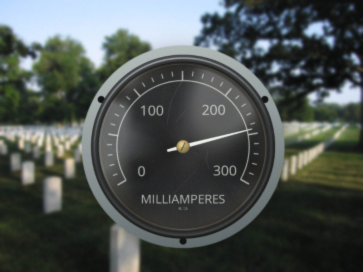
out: 245 mA
